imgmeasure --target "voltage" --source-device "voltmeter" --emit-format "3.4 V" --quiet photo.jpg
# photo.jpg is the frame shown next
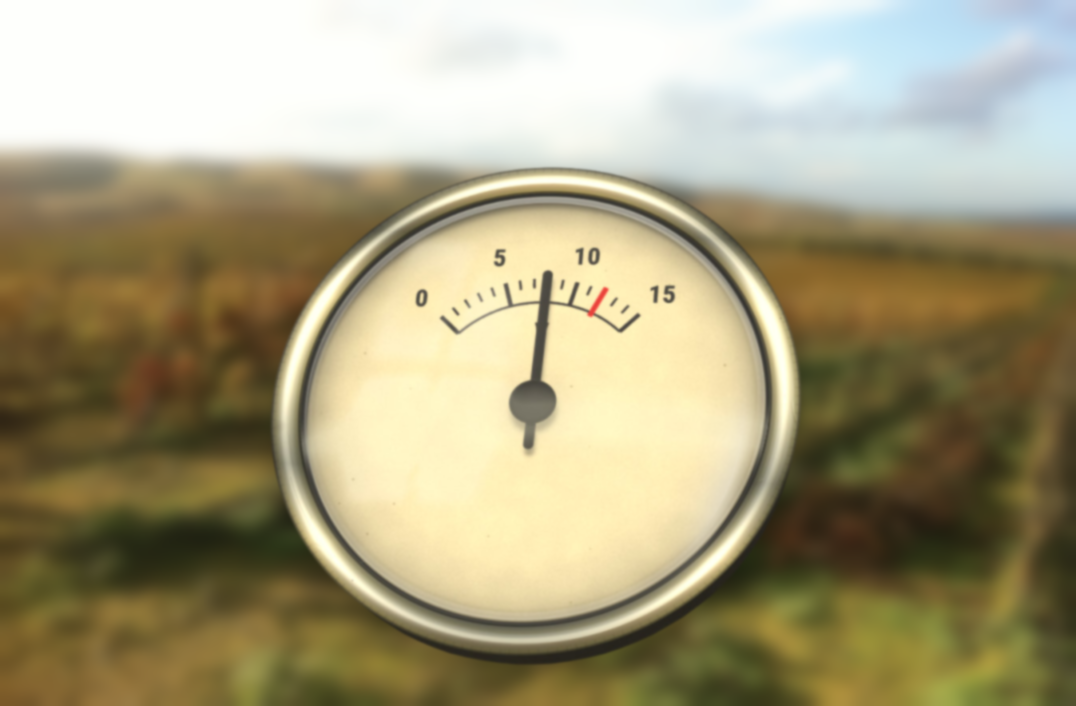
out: 8 V
